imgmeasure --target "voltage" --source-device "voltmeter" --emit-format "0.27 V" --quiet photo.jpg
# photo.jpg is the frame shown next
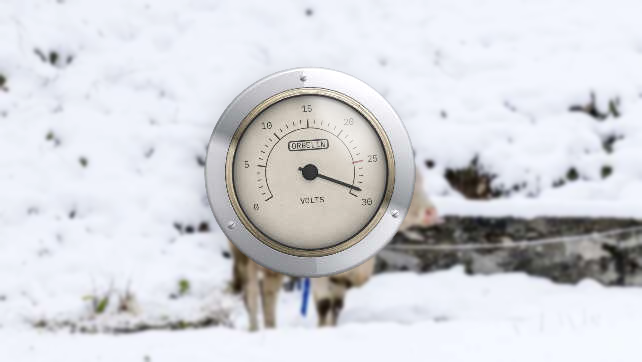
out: 29 V
